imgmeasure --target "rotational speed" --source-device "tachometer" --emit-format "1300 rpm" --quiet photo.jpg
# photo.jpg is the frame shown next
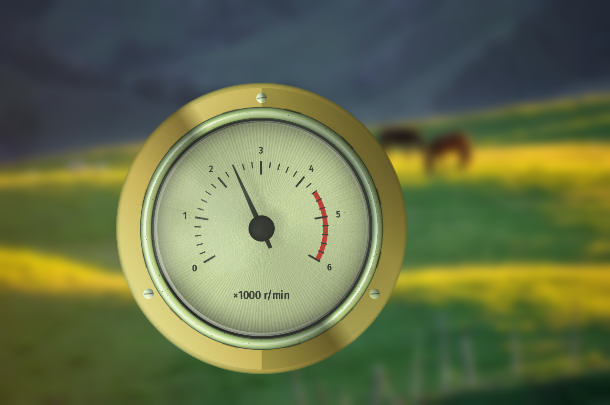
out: 2400 rpm
